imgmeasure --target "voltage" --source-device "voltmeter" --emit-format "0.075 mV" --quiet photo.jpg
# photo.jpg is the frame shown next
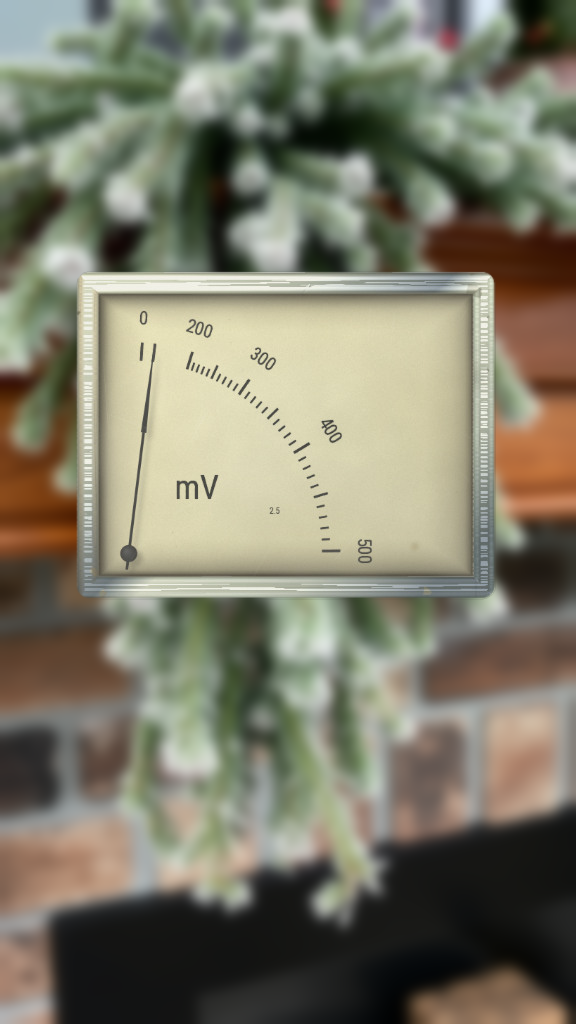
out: 100 mV
